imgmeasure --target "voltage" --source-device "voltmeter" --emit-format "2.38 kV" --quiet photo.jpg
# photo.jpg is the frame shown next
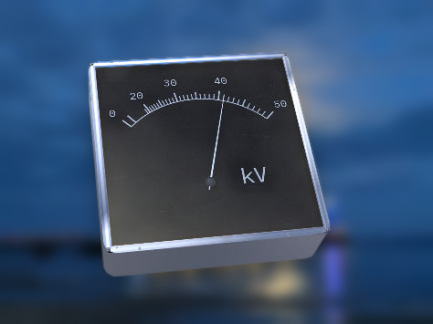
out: 41 kV
